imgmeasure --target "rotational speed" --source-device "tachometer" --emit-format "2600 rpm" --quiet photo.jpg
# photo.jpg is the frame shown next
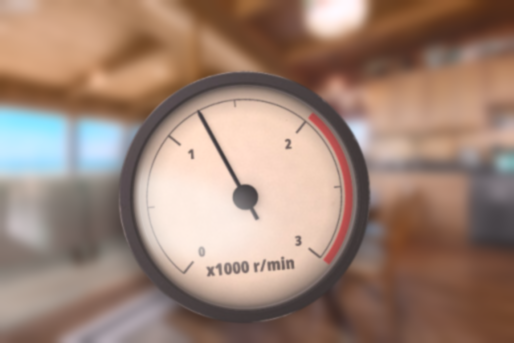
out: 1250 rpm
